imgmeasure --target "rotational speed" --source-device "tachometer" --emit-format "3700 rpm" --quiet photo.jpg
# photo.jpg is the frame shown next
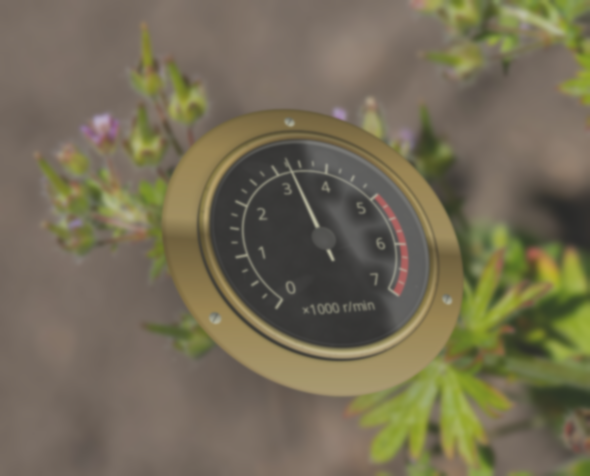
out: 3250 rpm
